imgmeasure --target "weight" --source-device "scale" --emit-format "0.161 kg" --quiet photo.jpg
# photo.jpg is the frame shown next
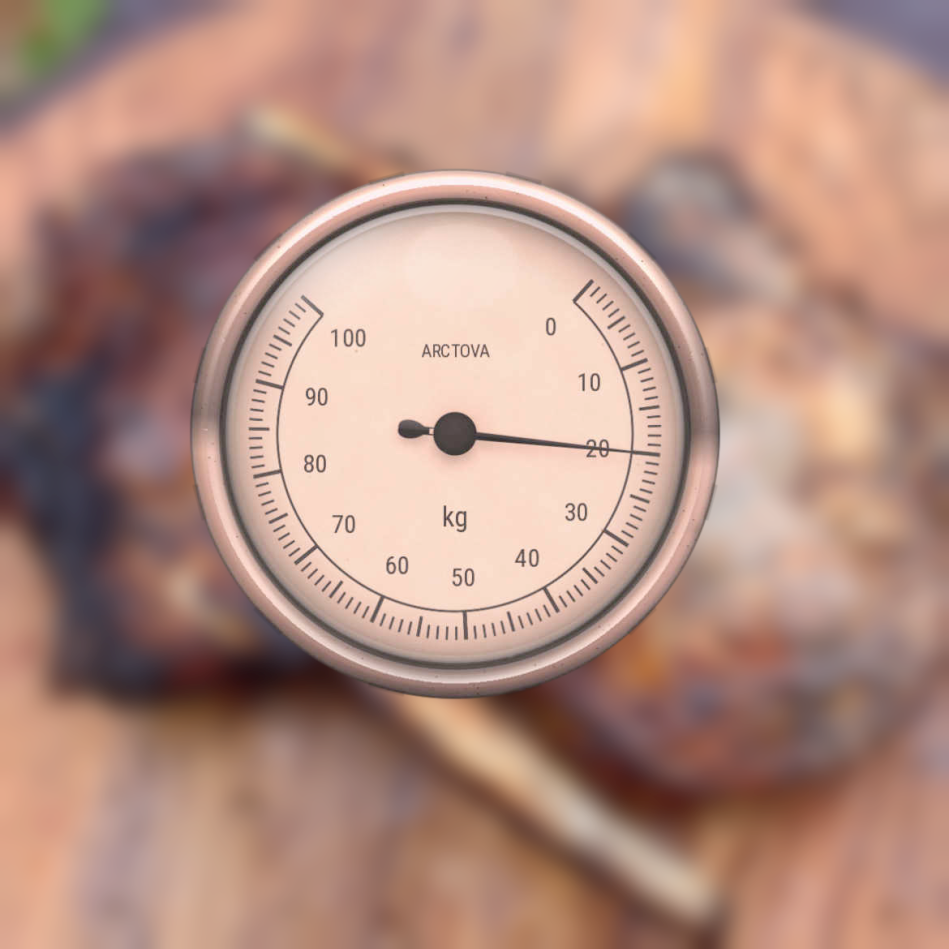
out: 20 kg
